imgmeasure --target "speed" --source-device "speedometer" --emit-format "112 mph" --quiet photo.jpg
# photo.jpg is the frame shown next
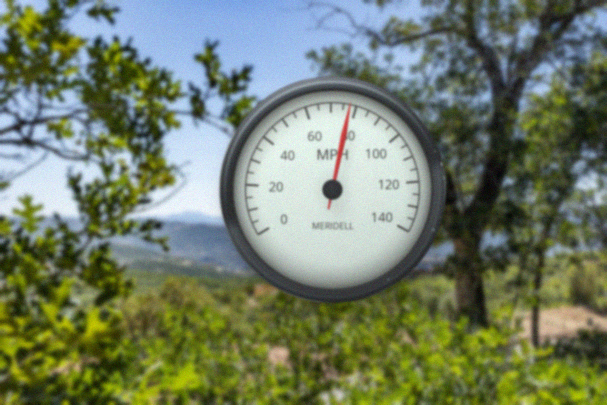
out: 77.5 mph
